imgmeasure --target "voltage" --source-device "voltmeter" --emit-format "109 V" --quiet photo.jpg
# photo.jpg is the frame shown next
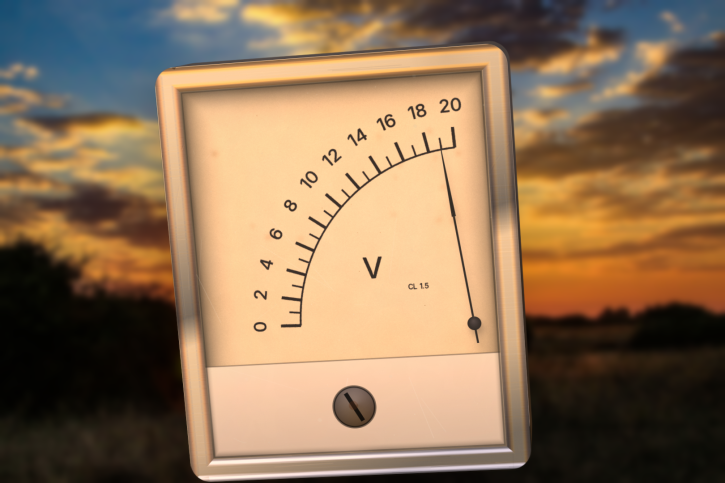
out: 19 V
